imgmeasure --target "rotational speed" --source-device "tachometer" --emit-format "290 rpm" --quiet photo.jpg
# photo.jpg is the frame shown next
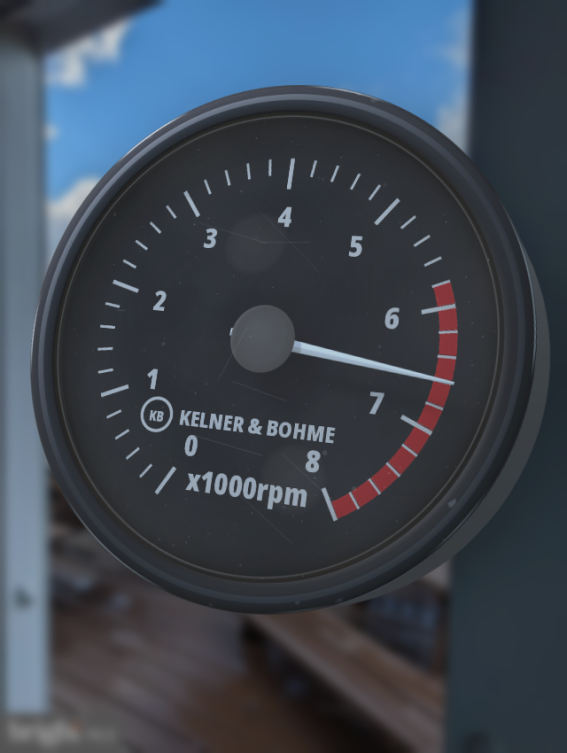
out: 6600 rpm
